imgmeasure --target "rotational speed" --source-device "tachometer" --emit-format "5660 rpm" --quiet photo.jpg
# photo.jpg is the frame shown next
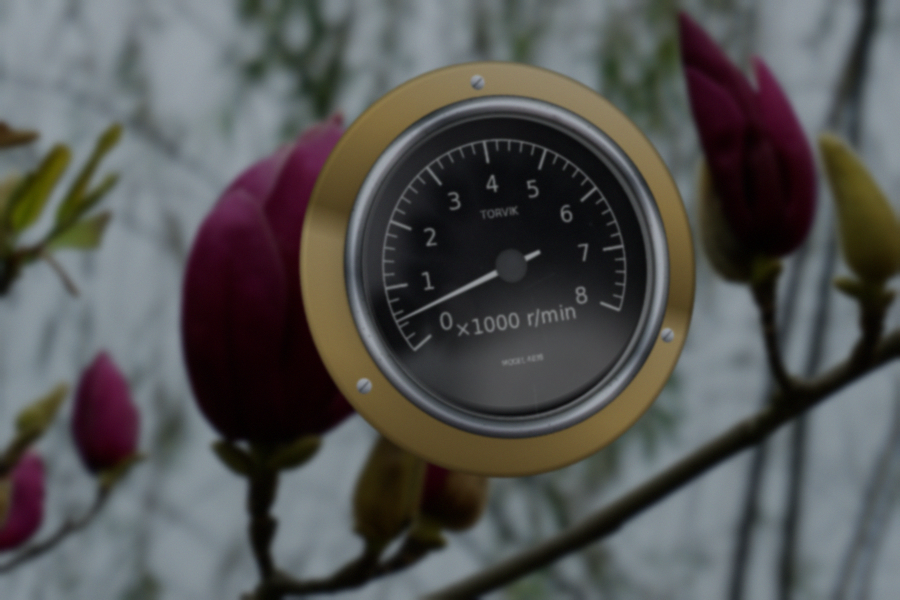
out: 500 rpm
